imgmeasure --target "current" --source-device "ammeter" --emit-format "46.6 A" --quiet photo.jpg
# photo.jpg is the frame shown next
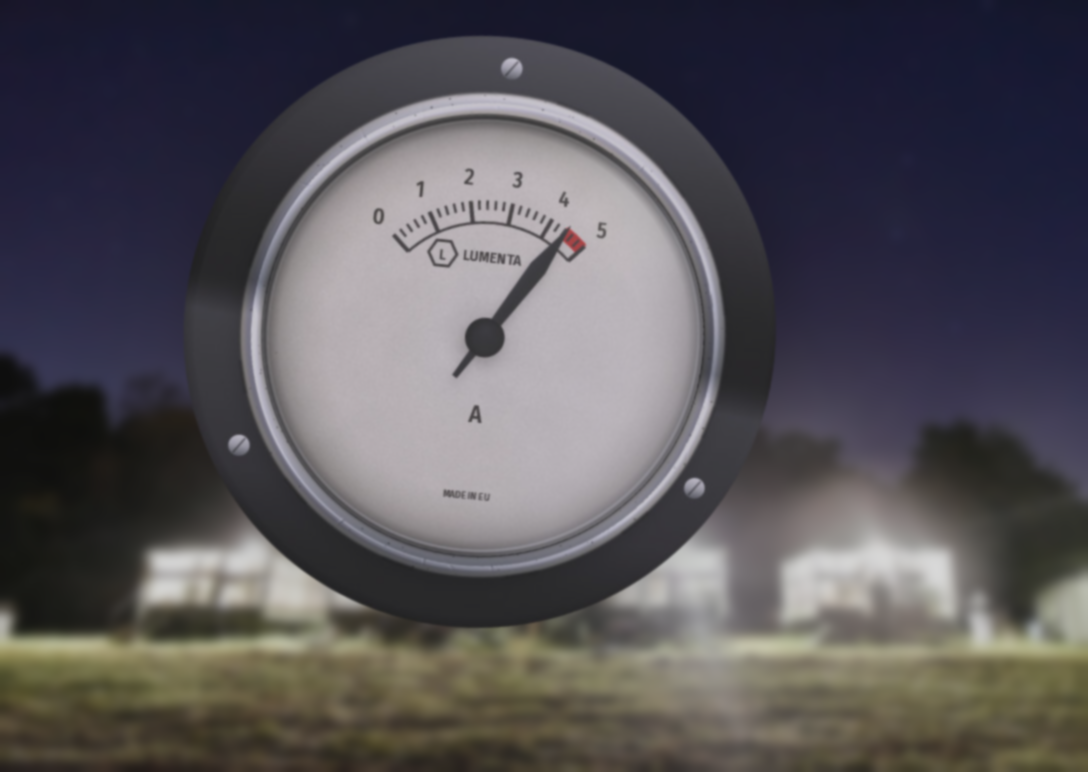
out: 4.4 A
